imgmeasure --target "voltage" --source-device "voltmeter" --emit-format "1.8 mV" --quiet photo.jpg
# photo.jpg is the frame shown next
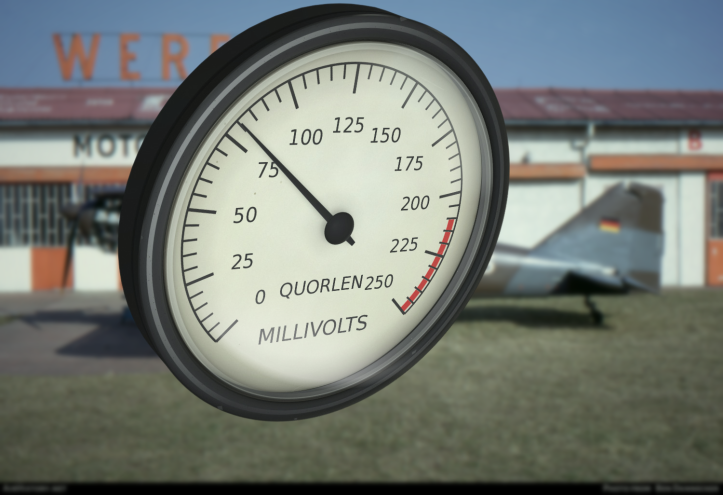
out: 80 mV
